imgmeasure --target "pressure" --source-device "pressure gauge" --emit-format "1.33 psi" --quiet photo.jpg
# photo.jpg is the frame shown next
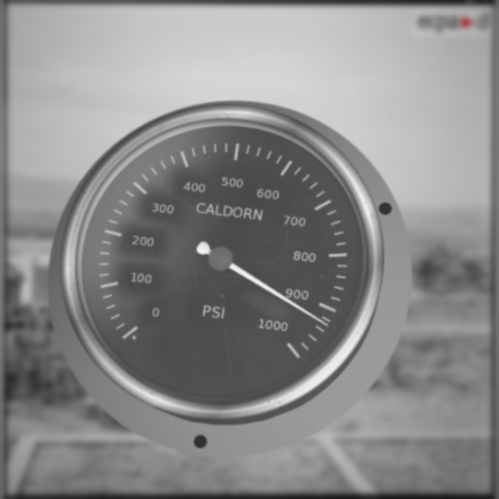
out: 930 psi
